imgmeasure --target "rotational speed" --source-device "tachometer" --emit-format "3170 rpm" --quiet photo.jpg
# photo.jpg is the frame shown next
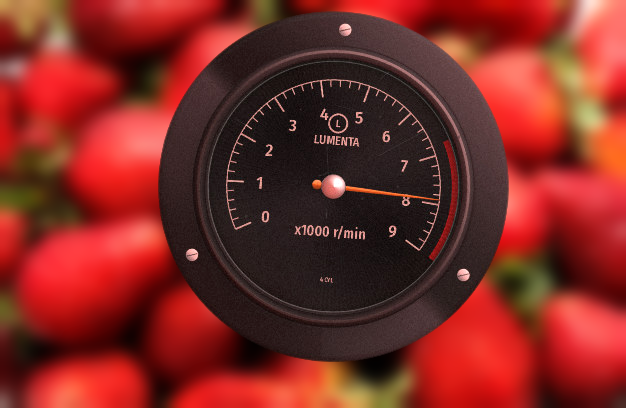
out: 7900 rpm
